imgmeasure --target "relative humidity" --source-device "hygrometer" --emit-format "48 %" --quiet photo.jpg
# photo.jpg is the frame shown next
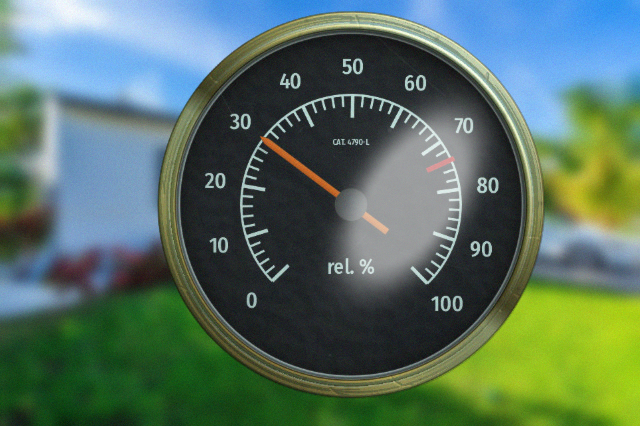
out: 30 %
